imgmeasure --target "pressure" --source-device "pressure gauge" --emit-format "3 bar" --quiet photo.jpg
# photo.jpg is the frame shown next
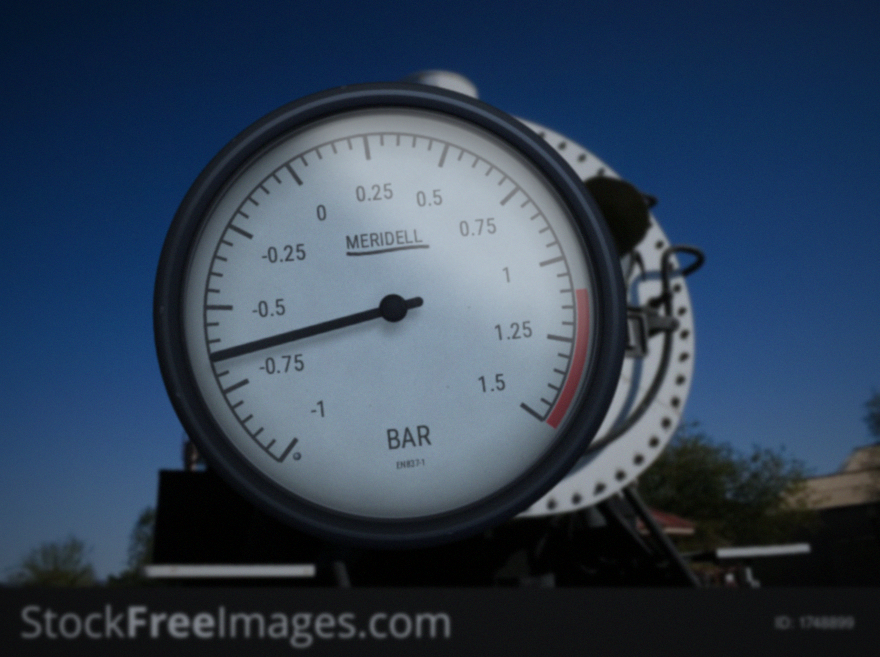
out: -0.65 bar
